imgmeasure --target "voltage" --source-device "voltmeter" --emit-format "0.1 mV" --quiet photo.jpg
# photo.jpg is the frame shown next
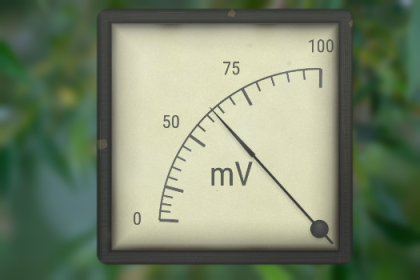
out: 62.5 mV
